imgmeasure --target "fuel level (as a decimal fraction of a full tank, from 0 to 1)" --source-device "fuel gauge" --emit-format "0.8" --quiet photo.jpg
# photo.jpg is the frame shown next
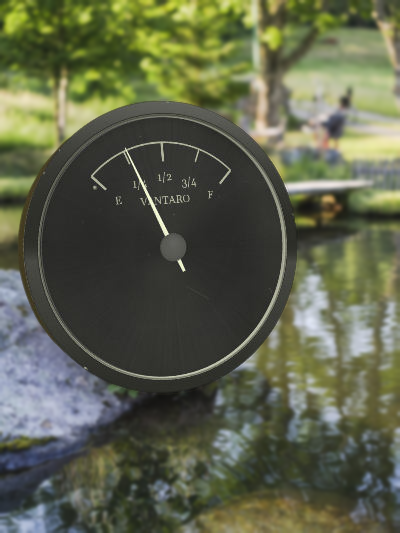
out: 0.25
